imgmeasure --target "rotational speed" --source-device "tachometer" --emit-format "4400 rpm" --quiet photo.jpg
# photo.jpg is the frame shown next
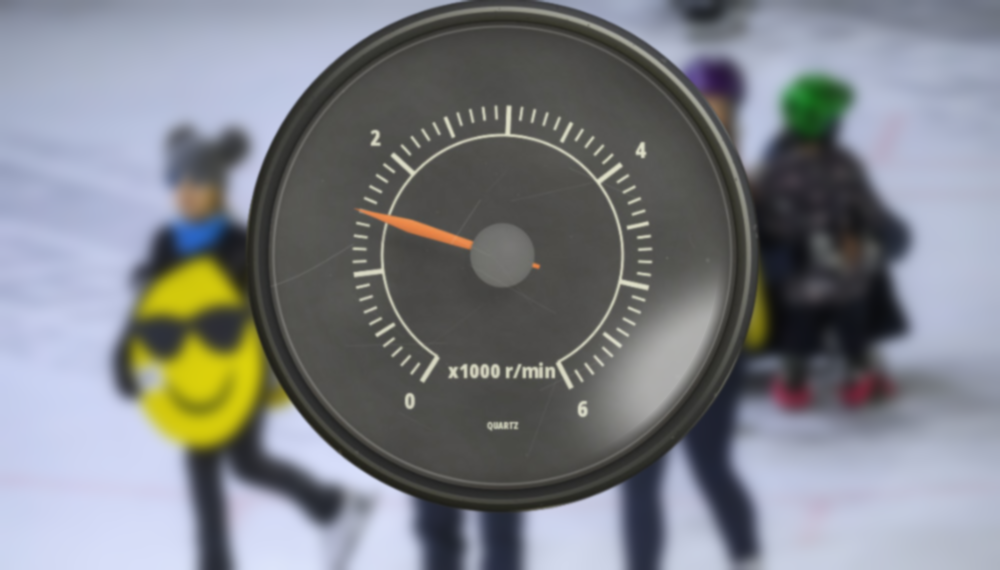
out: 1500 rpm
